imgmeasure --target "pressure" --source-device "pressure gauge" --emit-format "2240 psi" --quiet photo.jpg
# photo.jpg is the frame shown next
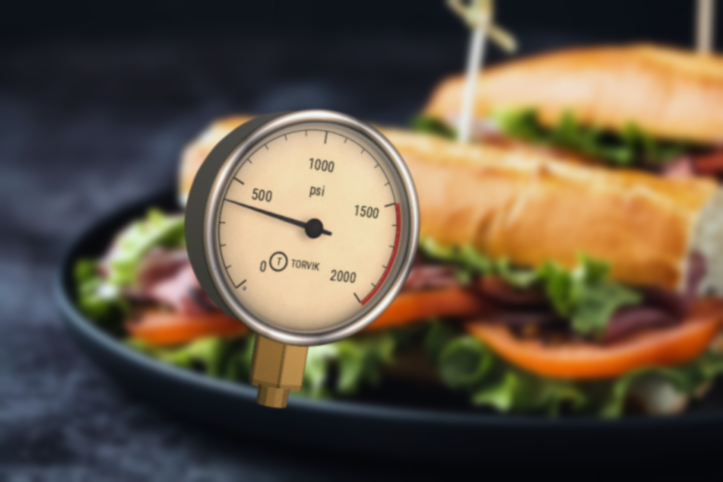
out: 400 psi
